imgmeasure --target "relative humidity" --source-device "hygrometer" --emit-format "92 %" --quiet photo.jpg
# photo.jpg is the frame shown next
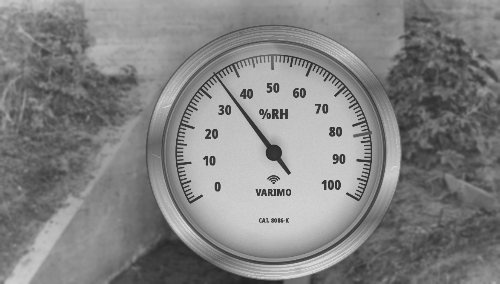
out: 35 %
